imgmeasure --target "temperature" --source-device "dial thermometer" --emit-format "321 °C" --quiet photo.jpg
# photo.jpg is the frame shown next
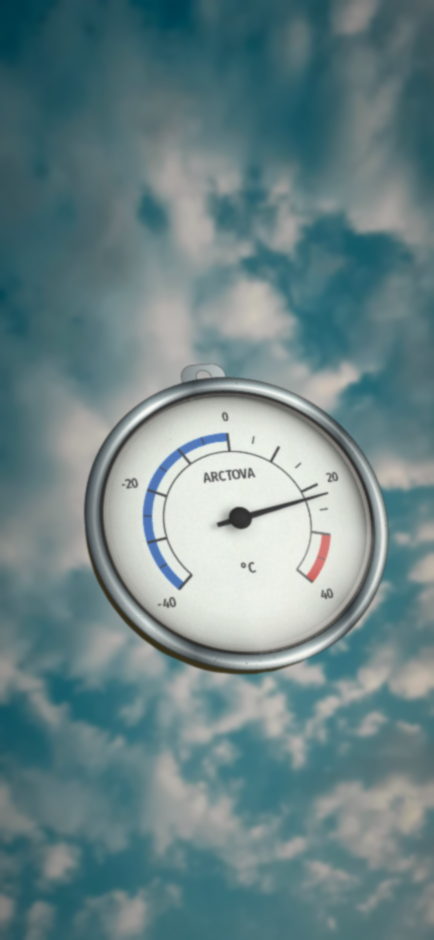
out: 22.5 °C
